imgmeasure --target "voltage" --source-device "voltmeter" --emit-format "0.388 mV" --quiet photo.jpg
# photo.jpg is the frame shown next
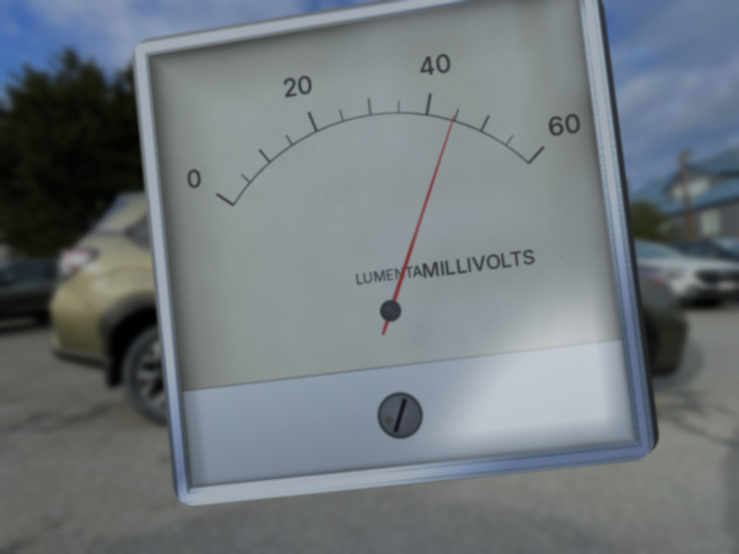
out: 45 mV
